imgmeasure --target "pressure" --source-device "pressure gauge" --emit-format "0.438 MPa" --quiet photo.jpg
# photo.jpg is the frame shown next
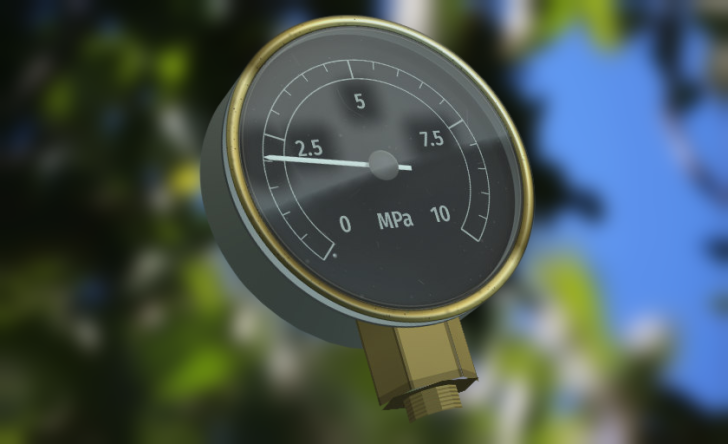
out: 2 MPa
